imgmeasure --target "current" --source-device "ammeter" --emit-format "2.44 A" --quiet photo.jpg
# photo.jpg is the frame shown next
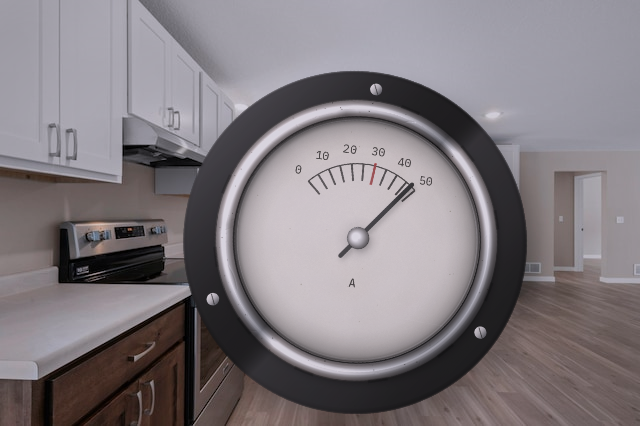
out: 47.5 A
